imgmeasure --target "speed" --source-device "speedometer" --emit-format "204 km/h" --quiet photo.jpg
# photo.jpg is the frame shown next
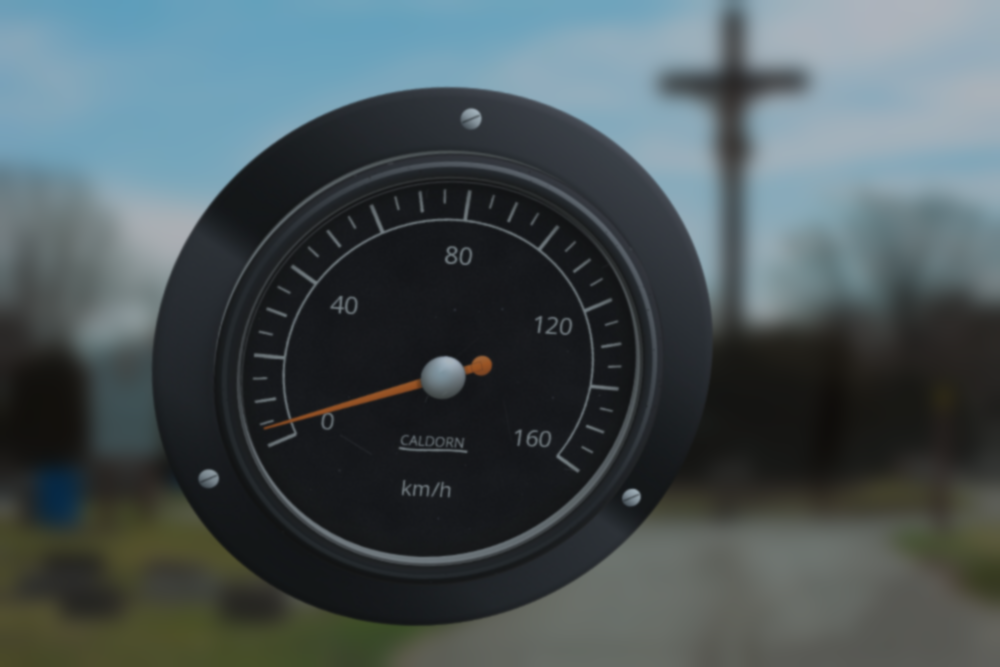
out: 5 km/h
